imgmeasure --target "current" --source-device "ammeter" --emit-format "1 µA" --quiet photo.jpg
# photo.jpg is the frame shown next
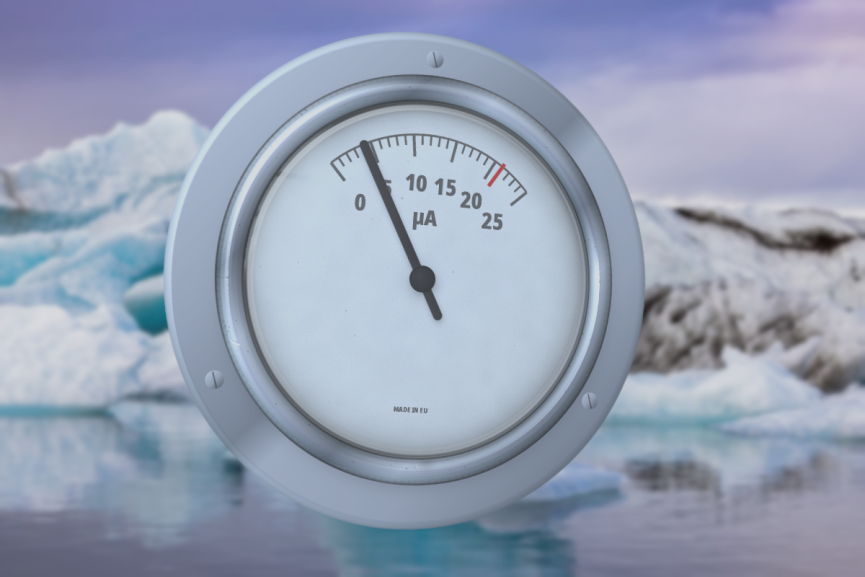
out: 4 µA
